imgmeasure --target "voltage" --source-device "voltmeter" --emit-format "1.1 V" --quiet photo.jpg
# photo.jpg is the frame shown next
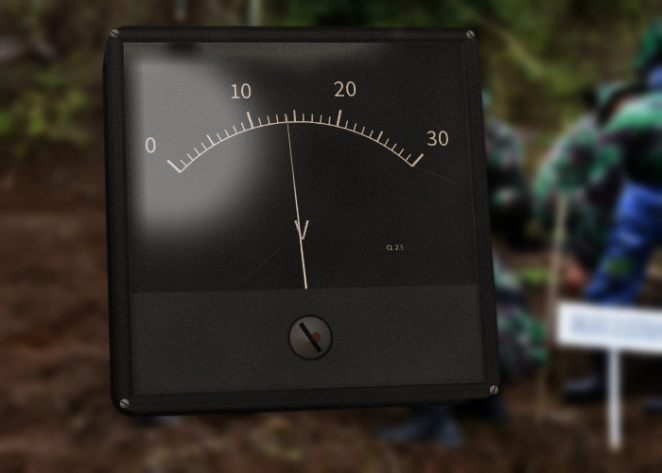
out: 14 V
